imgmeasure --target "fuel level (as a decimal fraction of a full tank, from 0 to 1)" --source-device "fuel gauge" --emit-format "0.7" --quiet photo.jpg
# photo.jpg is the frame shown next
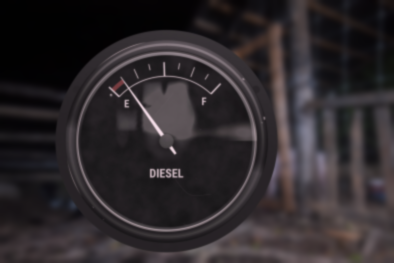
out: 0.125
